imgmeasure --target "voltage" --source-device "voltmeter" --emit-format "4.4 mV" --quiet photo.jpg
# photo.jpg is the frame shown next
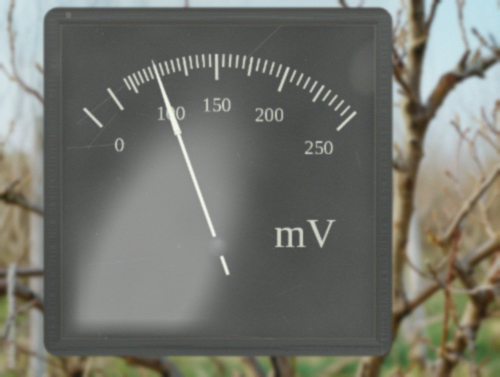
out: 100 mV
